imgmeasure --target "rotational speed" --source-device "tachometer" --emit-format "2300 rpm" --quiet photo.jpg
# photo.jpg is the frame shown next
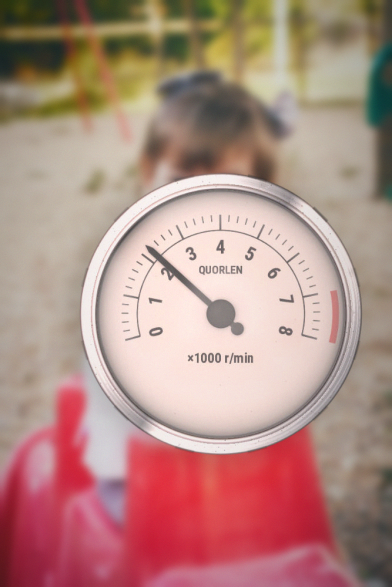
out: 2200 rpm
